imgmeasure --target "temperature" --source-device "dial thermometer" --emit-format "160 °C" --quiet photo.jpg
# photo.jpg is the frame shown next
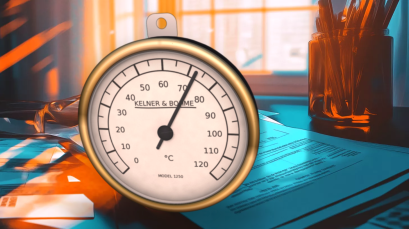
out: 72.5 °C
